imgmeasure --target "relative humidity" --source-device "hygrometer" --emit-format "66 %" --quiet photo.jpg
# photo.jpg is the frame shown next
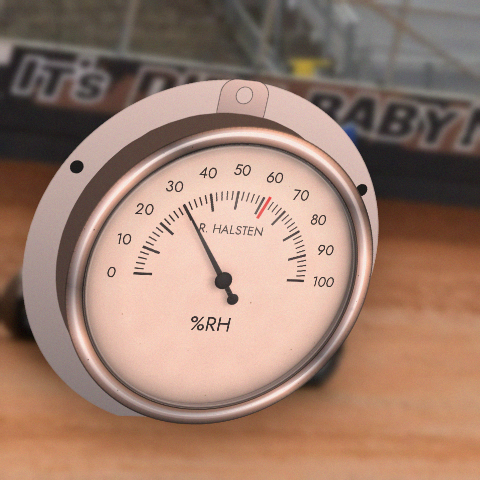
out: 30 %
